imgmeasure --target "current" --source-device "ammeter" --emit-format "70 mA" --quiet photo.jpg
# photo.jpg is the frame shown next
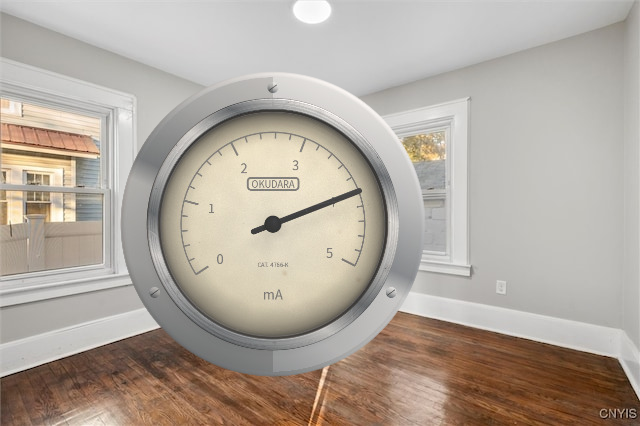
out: 4 mA
